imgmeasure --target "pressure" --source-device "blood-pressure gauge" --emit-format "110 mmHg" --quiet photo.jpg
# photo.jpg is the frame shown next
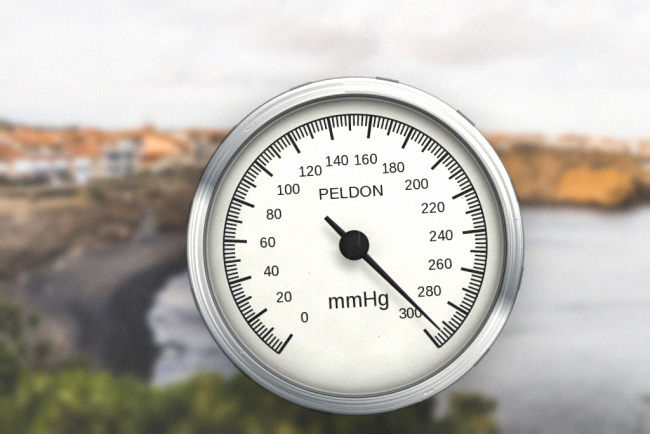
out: 294 mmHg
